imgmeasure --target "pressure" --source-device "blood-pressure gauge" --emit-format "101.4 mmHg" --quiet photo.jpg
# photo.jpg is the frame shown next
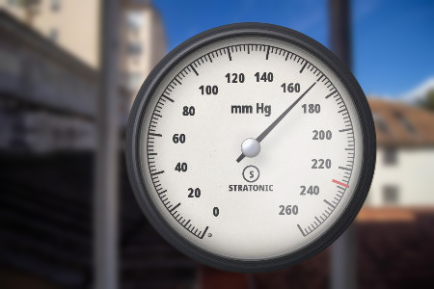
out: 170 mmHg
